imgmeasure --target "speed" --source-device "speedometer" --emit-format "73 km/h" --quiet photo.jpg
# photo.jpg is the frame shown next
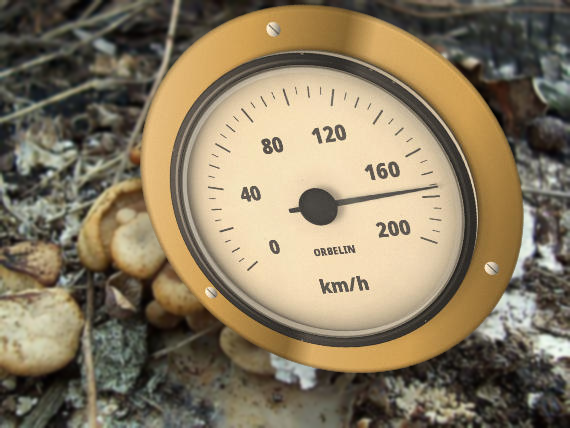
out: 175 km/h
